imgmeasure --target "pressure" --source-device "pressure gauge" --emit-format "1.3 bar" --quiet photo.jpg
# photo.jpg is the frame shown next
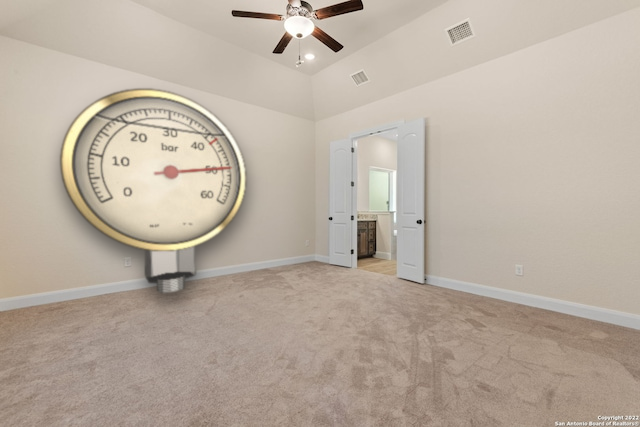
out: 50 bar
